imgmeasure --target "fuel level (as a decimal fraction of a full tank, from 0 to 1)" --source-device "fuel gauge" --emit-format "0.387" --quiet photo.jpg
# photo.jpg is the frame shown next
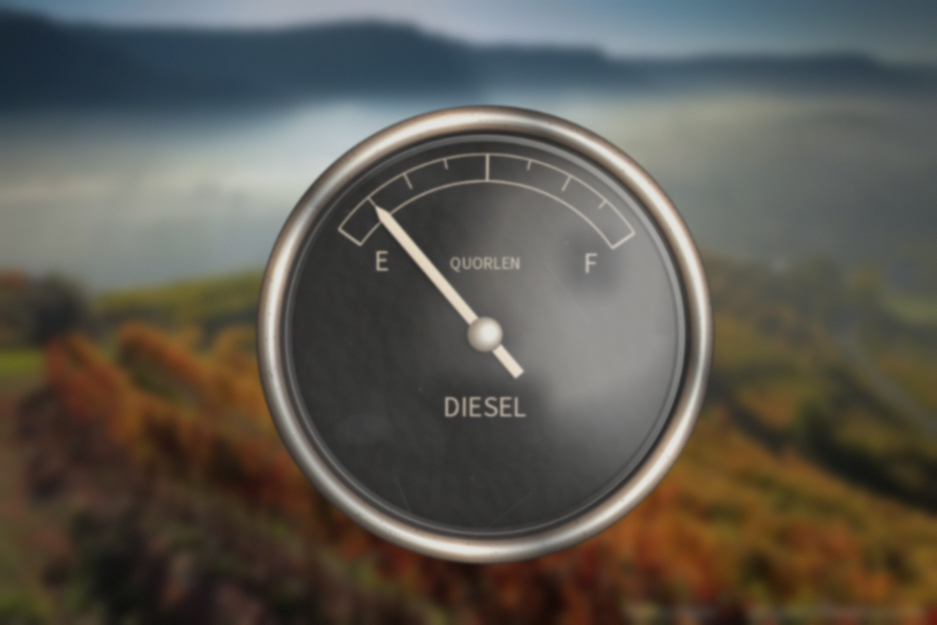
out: 0.125
